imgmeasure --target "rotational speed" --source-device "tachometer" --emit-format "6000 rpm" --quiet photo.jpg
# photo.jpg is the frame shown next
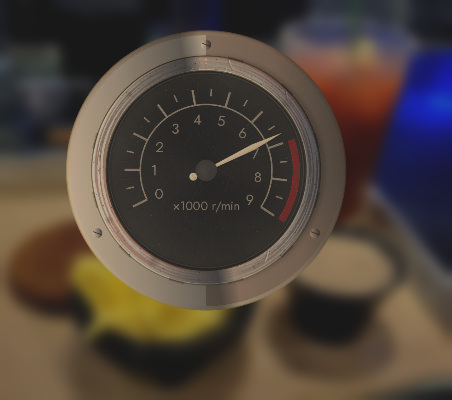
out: 6750 rpm
